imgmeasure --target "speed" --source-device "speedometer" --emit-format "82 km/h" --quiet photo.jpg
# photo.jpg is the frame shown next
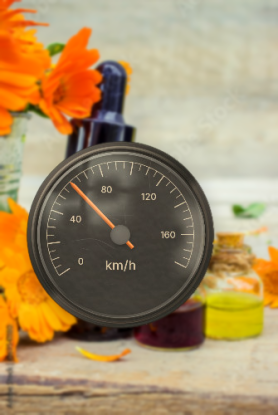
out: 60 km/h
